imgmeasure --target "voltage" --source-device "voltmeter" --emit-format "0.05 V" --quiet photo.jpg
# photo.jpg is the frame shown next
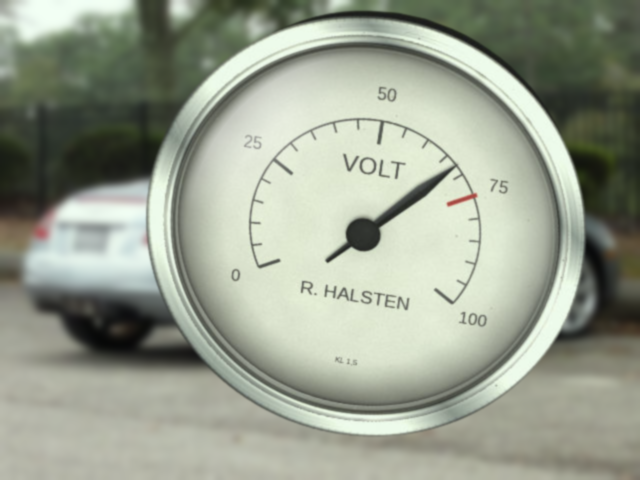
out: 67.5 V
